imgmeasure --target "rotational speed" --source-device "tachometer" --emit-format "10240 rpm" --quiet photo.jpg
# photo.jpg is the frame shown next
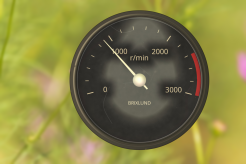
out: 900 rpm
